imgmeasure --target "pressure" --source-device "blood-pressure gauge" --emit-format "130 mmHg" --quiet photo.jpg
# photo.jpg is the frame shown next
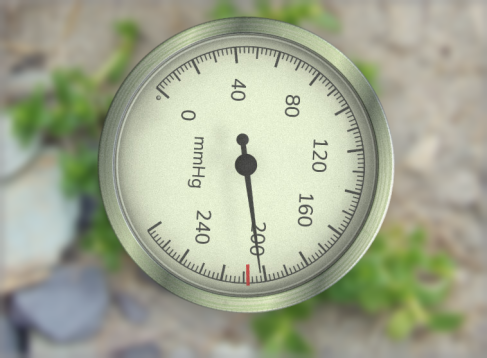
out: 202 mmHg
